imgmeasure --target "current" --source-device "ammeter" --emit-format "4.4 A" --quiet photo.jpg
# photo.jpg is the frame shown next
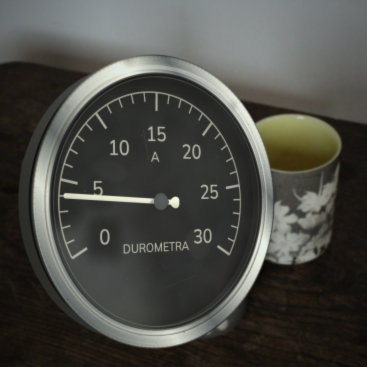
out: 4 A
